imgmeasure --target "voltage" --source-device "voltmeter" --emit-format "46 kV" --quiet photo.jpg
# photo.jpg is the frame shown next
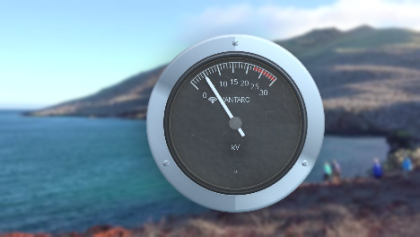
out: 5 kV
